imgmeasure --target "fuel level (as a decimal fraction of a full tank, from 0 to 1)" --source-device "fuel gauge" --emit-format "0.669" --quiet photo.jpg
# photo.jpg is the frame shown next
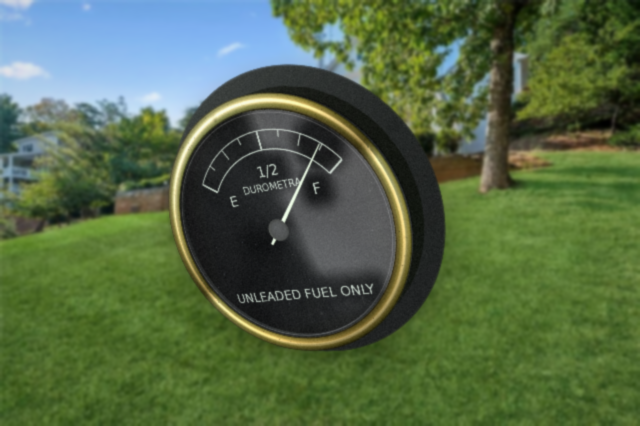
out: 0.875
